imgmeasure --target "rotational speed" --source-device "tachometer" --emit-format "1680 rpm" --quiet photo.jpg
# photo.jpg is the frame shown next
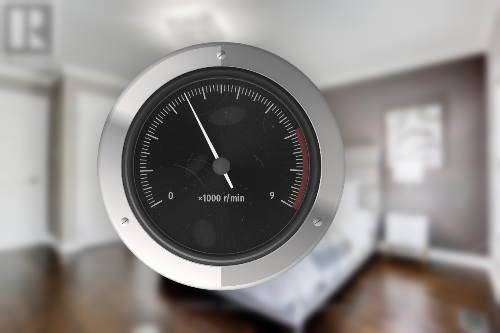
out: 3500 rpm
